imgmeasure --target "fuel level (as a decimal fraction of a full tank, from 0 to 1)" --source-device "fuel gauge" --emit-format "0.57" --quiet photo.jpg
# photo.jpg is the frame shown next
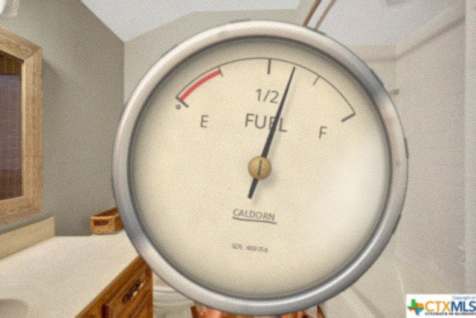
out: 0.625
